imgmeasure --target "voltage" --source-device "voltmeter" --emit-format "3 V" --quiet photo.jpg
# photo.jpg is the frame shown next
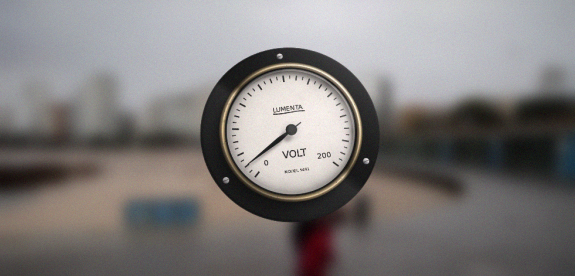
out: 10 V
